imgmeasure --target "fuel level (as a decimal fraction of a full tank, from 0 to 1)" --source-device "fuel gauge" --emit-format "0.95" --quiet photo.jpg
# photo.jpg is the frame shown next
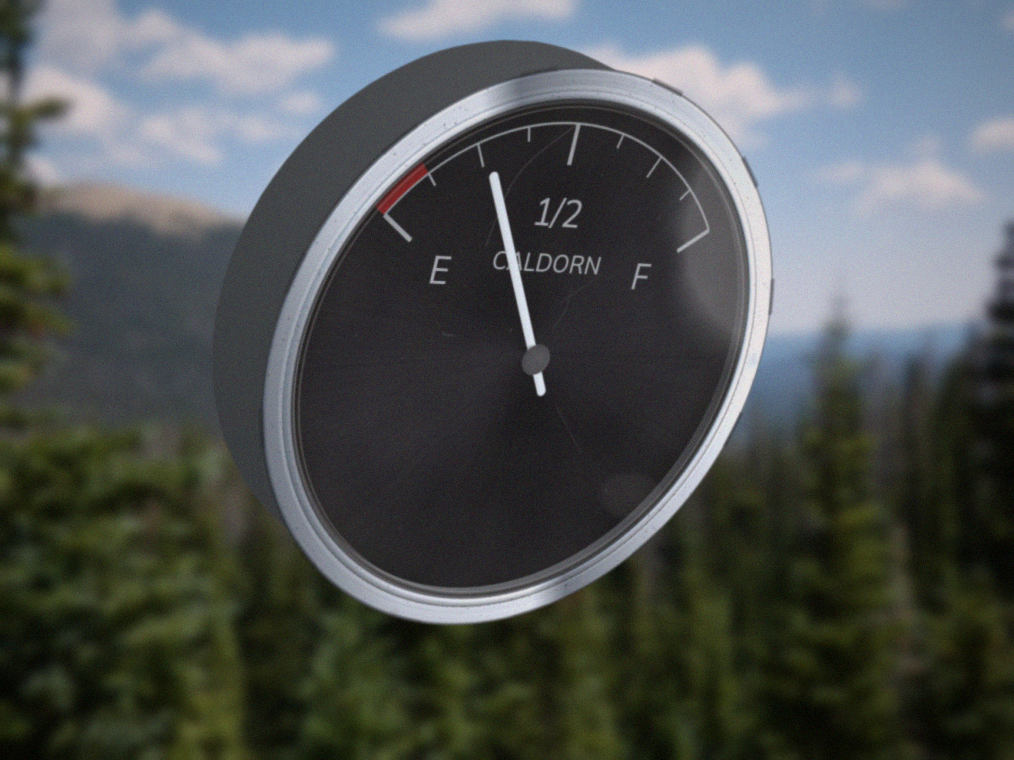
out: 0.25
